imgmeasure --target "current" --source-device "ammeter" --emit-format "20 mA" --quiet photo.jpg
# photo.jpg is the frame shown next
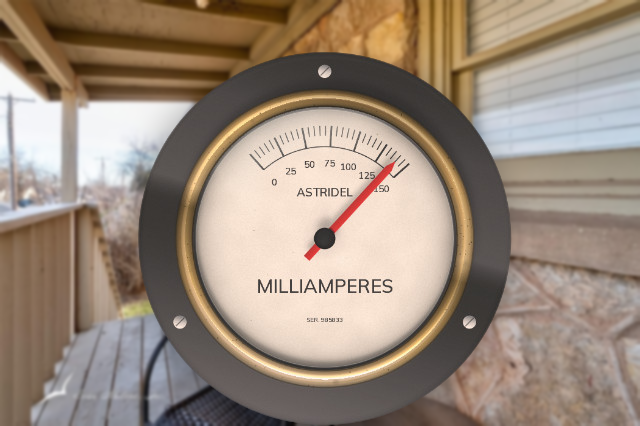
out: 140 mA
